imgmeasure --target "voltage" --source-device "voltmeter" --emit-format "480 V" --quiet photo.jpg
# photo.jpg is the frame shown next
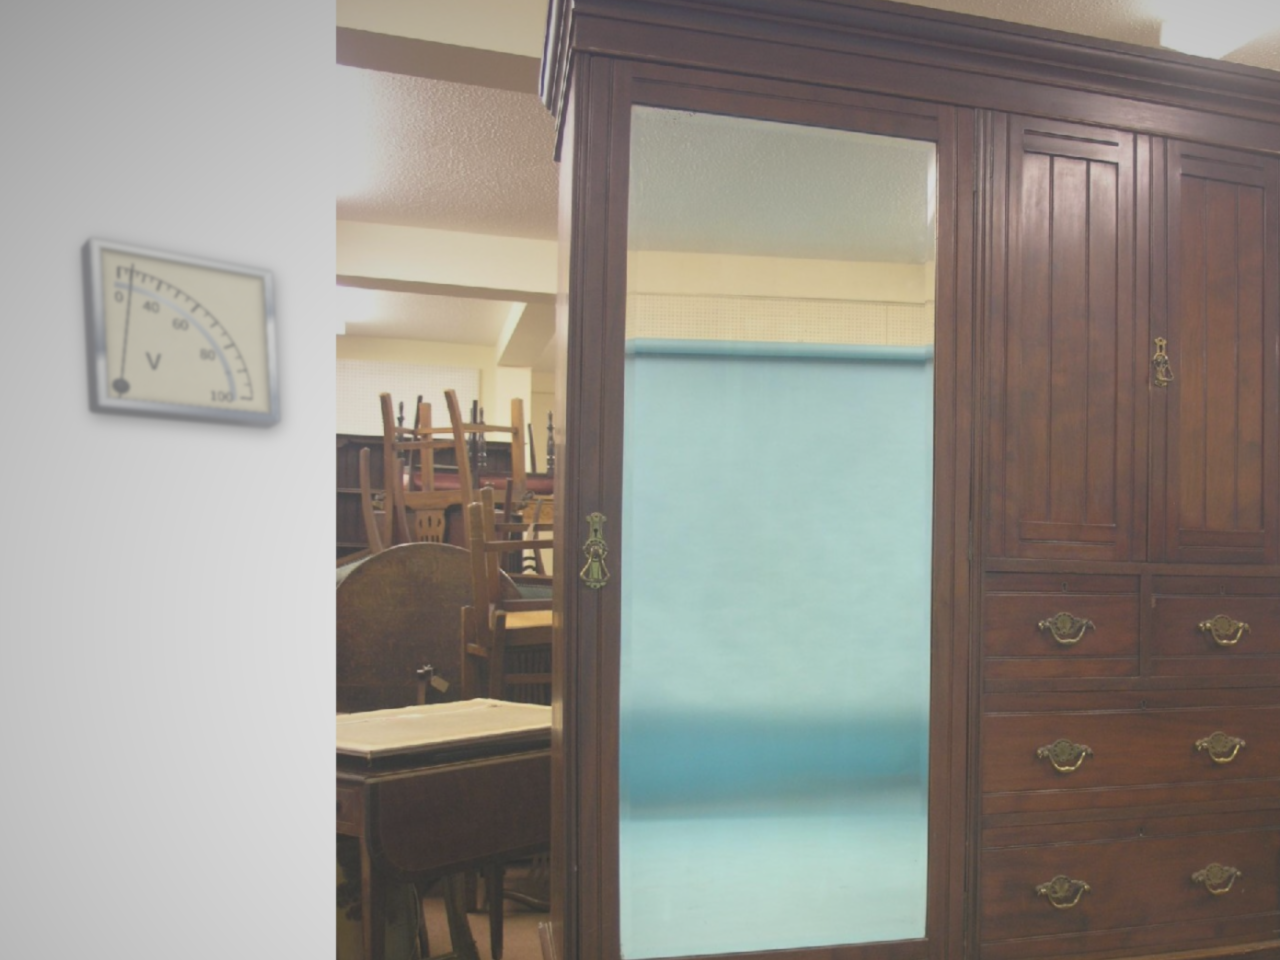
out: 20 V
